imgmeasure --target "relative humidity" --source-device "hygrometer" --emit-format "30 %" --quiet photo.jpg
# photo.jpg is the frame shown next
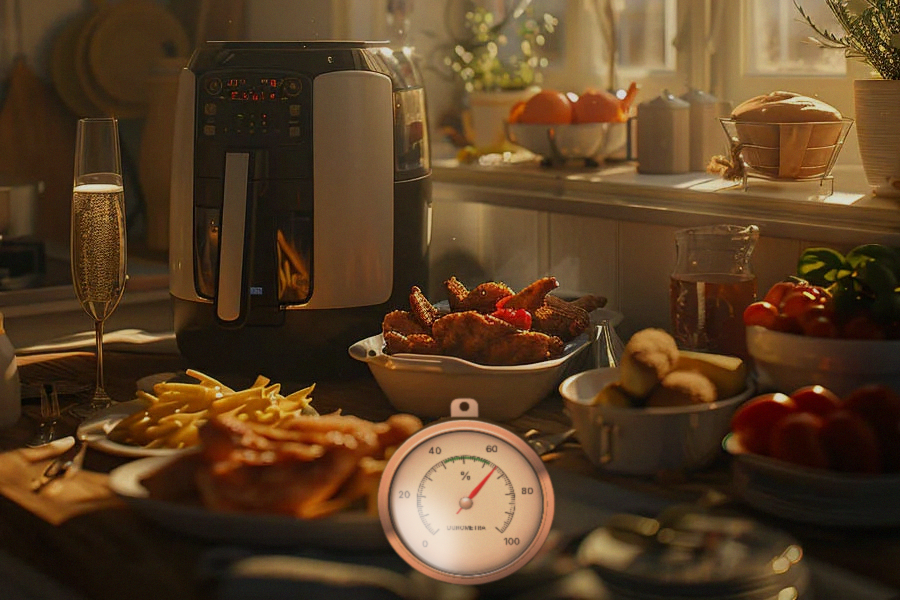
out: 65 %
